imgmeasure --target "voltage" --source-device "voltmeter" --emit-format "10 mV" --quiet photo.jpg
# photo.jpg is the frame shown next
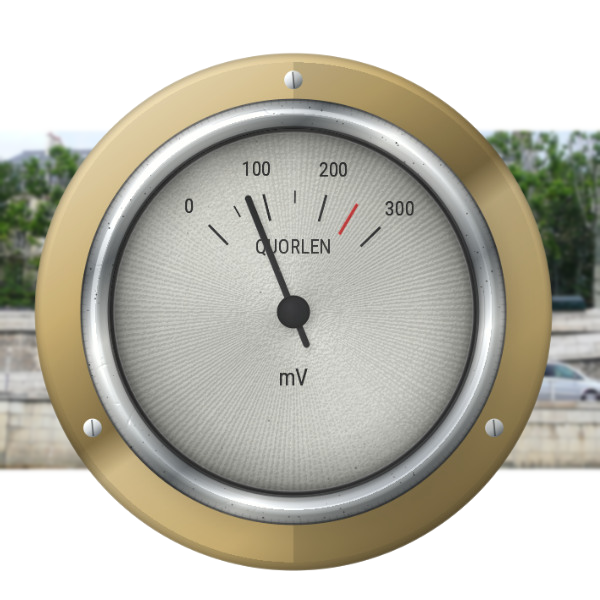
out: 75 mV
